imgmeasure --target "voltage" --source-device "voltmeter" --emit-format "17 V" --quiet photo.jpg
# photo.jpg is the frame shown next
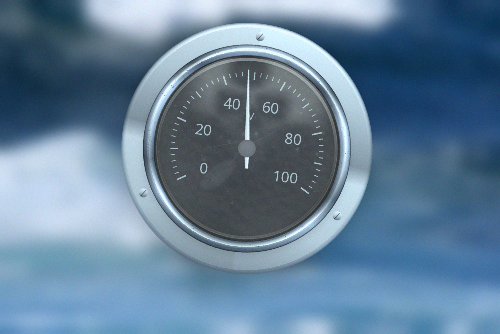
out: 48 V
